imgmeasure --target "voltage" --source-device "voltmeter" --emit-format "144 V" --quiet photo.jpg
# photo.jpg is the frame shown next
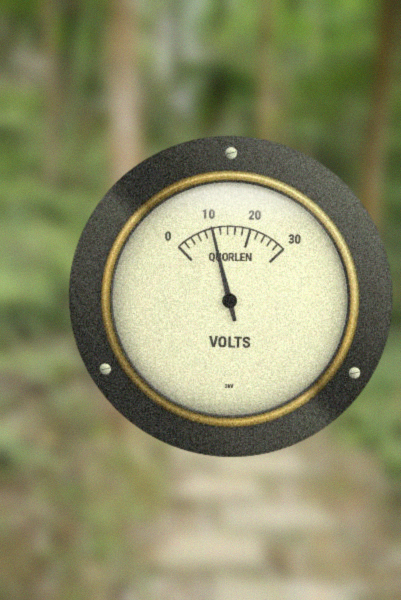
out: 10 V
